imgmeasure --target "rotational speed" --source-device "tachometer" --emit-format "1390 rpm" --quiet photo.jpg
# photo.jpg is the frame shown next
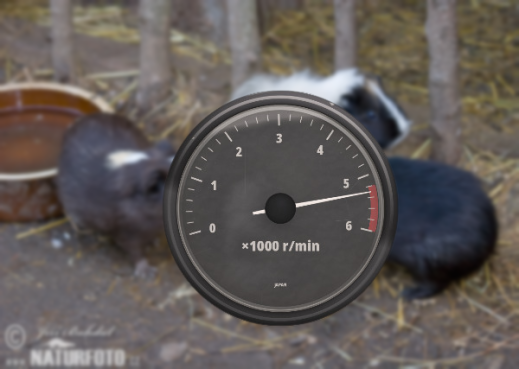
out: 5300 rpm
